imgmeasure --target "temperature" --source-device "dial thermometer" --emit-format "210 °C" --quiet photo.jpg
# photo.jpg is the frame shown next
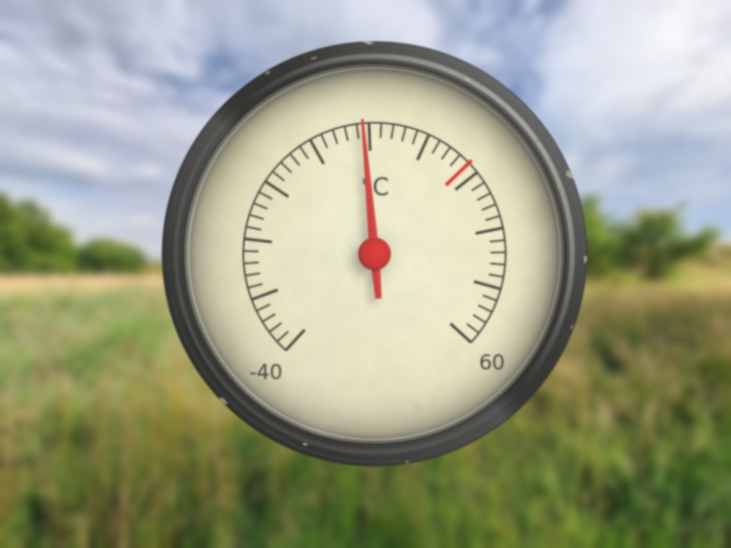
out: 9 °C
